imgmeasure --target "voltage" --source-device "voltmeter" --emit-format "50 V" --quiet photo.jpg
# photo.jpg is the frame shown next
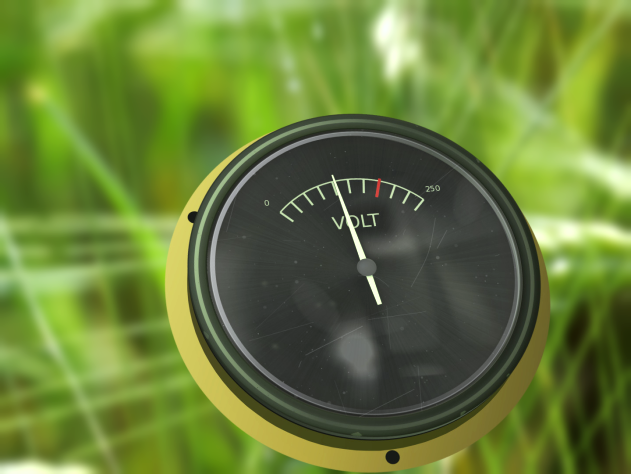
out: 100 V
